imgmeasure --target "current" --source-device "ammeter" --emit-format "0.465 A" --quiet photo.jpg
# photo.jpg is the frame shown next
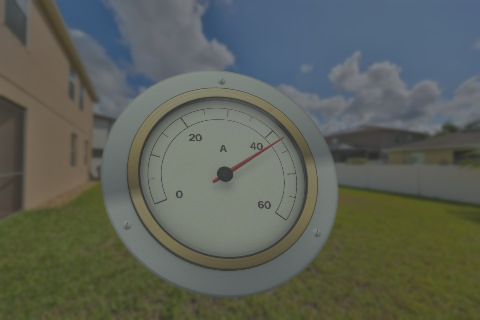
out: 42.5 A
